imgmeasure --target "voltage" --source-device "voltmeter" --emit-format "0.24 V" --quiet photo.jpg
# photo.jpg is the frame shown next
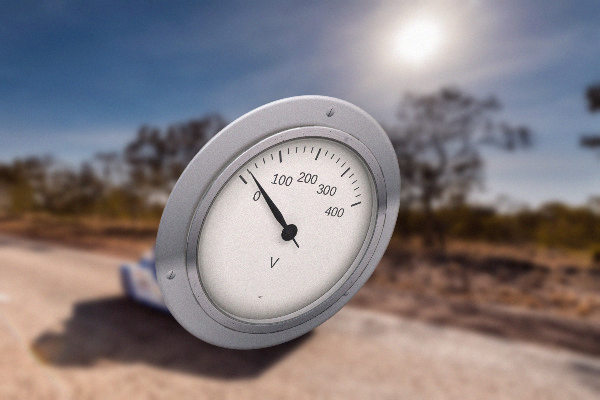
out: 20 V
